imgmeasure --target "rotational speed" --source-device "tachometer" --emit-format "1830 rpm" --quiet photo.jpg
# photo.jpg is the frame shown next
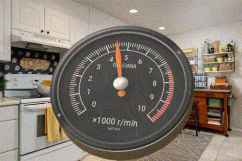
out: 4500 rpm
